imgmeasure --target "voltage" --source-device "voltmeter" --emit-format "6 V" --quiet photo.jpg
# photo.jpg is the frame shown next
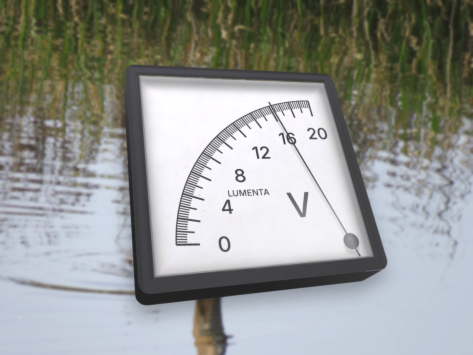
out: 16 V
